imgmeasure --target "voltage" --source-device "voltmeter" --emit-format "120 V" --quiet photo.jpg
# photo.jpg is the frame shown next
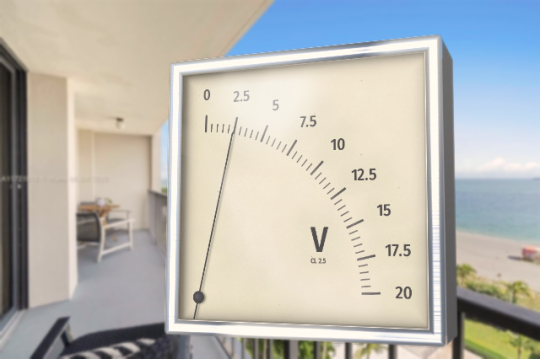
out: 2.5 V
